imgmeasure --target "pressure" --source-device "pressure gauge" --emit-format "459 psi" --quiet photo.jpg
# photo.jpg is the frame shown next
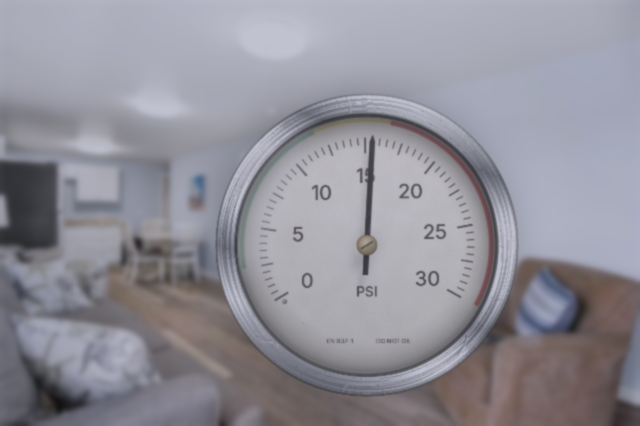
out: 15.5 psi
